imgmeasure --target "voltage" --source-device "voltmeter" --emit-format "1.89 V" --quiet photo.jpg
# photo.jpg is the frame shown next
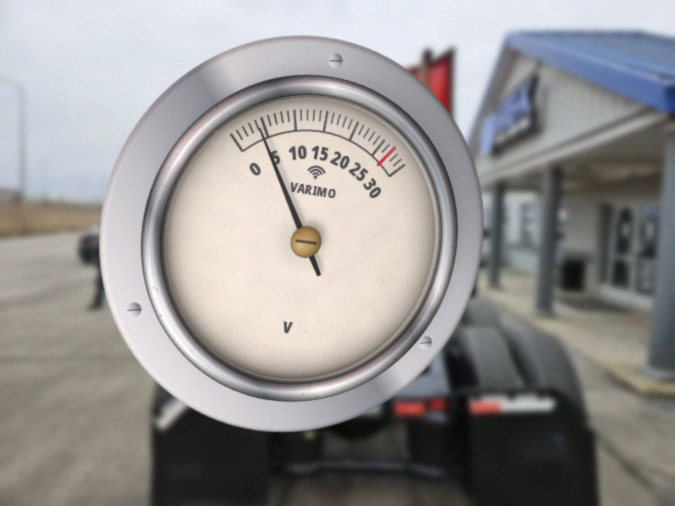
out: 4 V
